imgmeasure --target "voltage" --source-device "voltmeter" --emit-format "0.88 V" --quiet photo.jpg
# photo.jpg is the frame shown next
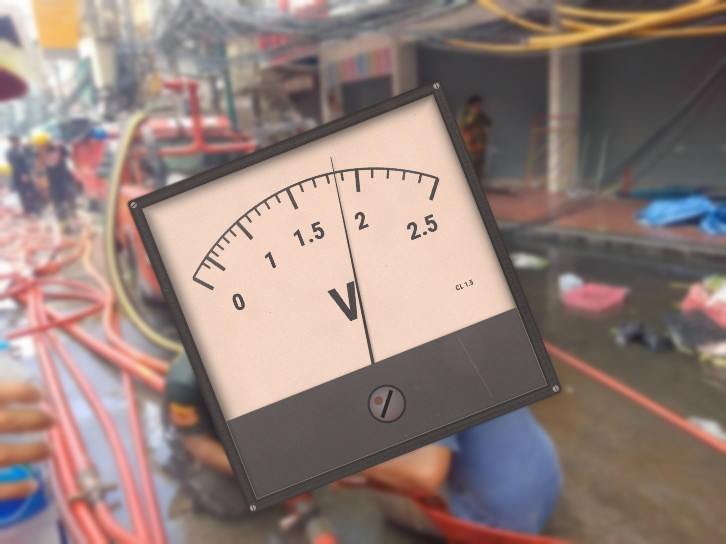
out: 1.85 V
